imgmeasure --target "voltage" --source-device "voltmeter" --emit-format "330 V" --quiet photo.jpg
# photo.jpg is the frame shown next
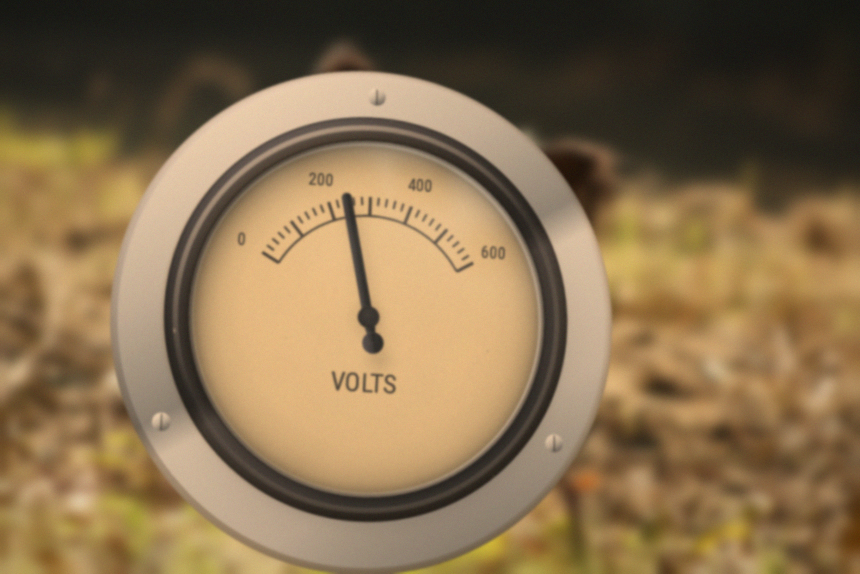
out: 240 V
